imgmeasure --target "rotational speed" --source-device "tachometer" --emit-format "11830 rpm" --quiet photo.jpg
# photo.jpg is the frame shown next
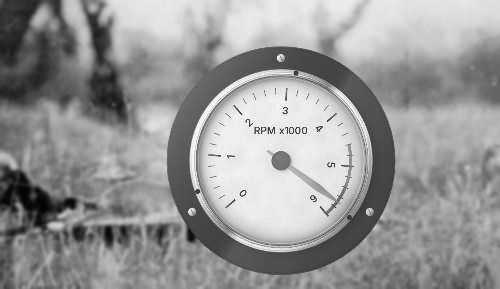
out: 5700 rpm
